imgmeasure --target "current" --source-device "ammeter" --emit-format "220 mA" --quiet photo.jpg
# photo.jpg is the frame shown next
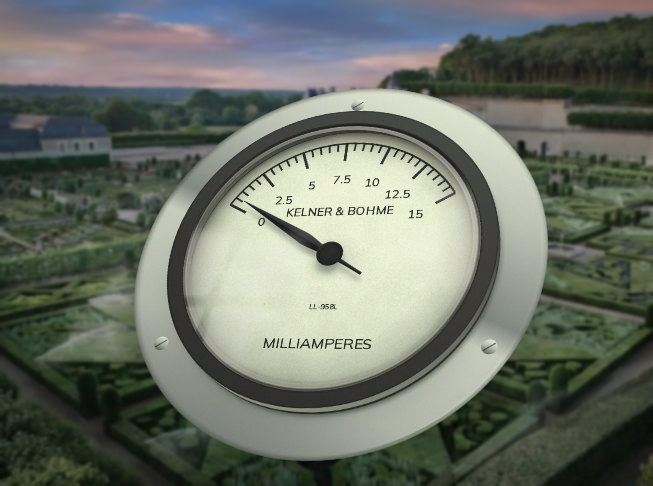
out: 0.5 mA
